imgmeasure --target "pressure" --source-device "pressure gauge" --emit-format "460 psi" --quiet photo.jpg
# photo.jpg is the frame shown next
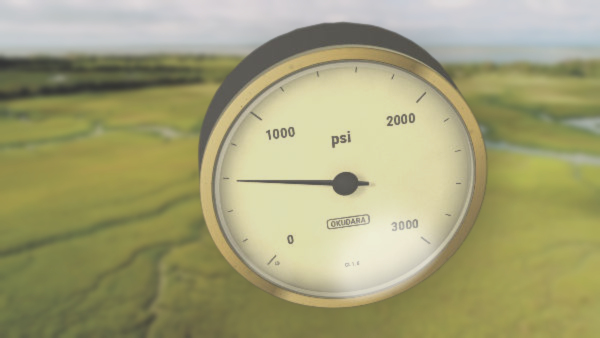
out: 600 psi
